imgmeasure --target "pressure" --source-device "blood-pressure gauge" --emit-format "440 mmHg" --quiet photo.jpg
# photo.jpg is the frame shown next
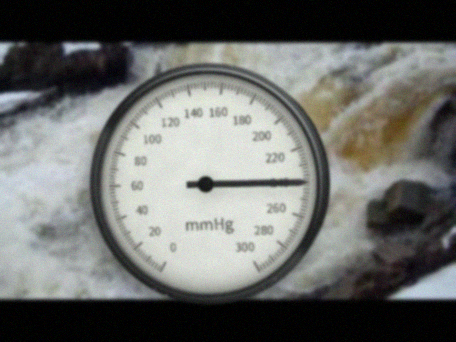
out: 240 mmHg
